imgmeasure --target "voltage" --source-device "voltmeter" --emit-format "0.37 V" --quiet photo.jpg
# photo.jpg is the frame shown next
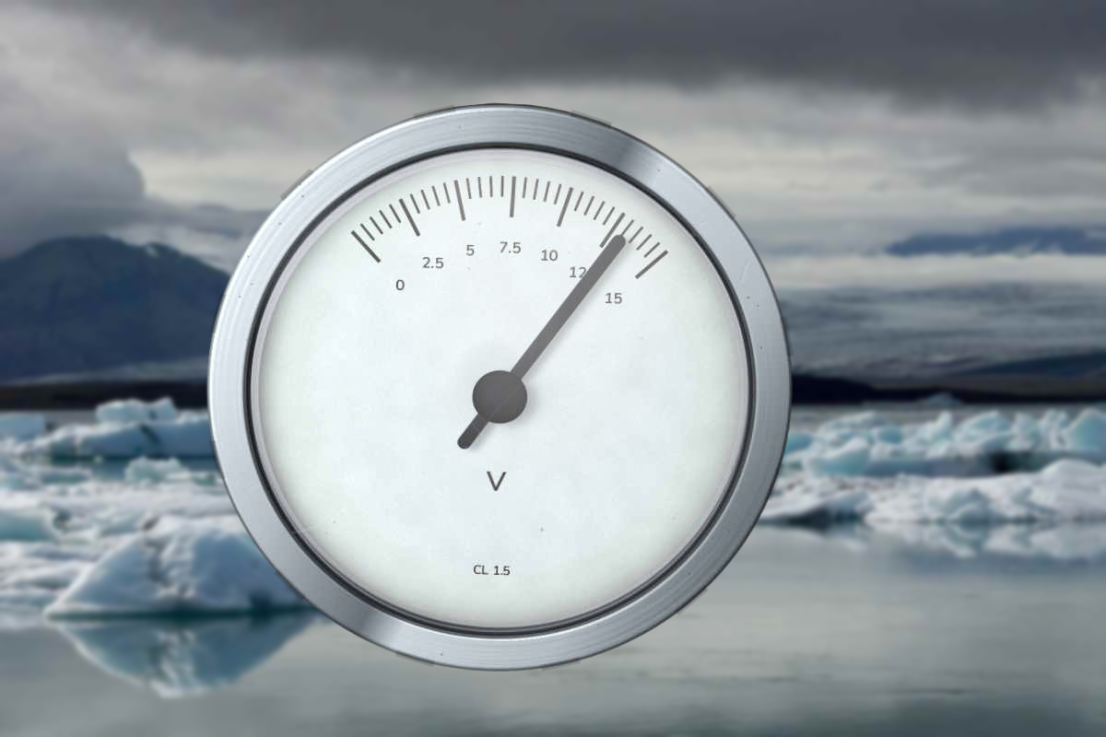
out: 13 V
